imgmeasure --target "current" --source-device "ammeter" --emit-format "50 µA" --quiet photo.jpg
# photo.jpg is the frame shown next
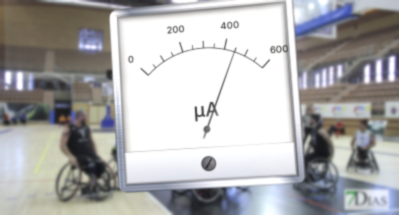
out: 450 µA
